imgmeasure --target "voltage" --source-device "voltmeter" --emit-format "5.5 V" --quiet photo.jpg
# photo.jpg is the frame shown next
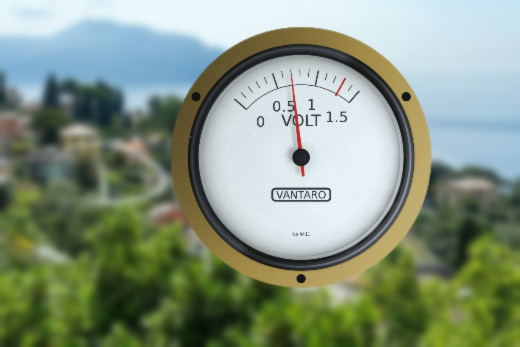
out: 0.7 V
